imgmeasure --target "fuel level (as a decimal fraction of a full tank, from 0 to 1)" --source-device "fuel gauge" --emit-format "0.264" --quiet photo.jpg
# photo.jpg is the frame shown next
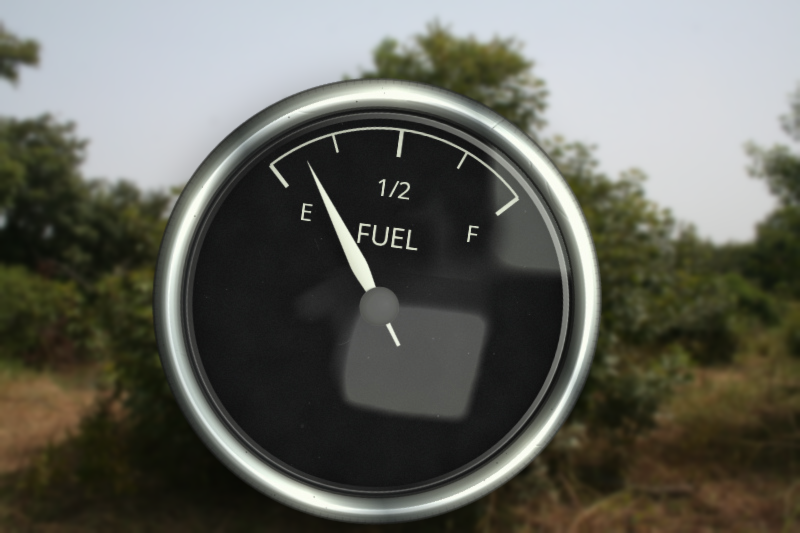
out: 0.125
